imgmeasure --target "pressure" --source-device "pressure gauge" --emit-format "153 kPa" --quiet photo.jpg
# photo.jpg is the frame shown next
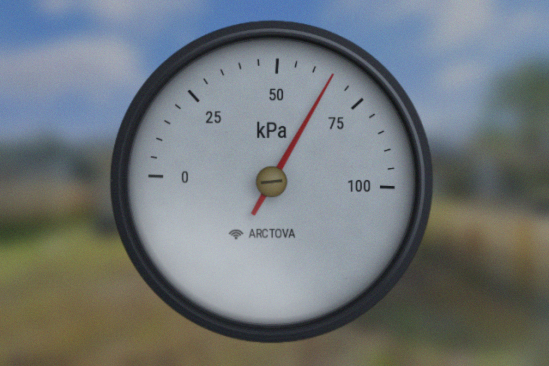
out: 65 kPa
